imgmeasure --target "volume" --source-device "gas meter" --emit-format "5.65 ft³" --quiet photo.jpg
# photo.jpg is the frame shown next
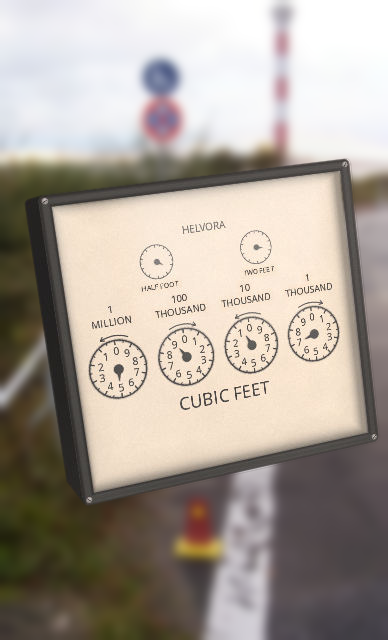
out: 490700 ft³
